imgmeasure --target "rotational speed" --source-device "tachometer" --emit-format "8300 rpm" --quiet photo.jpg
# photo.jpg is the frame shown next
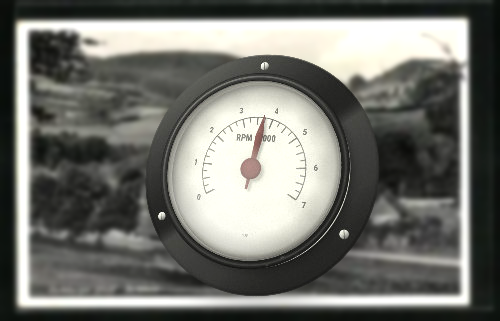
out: 3750 rpm
